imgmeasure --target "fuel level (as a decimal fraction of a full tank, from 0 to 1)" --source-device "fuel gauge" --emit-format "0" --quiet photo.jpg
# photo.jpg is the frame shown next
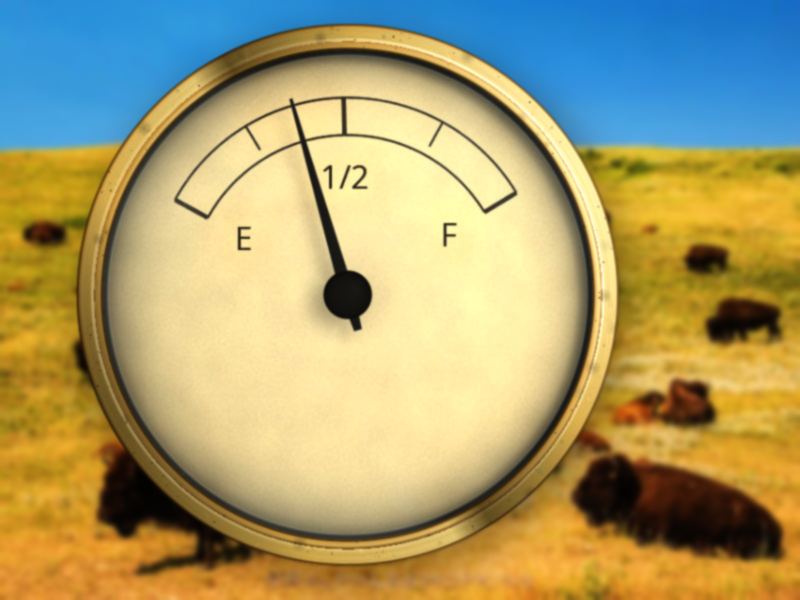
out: 0.375
